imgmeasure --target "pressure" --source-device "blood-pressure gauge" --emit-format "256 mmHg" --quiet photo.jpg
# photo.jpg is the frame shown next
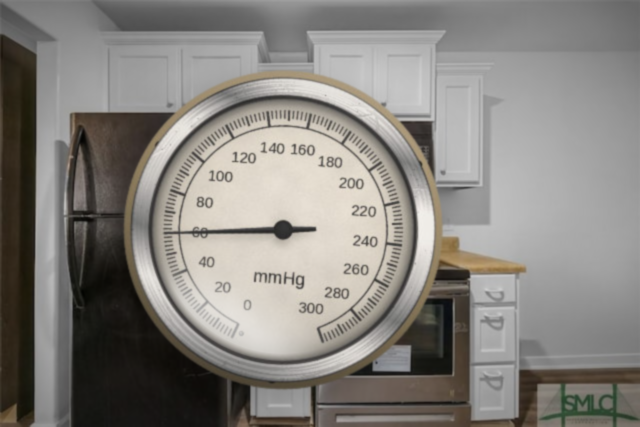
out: 60 mmHg
